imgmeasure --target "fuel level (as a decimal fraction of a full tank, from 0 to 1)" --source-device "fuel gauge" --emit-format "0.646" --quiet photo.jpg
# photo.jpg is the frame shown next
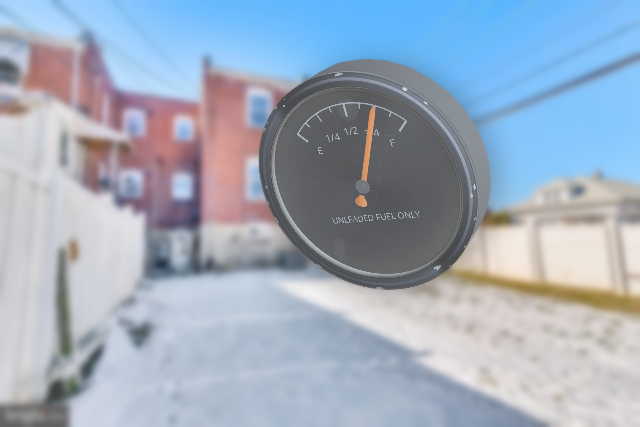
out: 0.75
